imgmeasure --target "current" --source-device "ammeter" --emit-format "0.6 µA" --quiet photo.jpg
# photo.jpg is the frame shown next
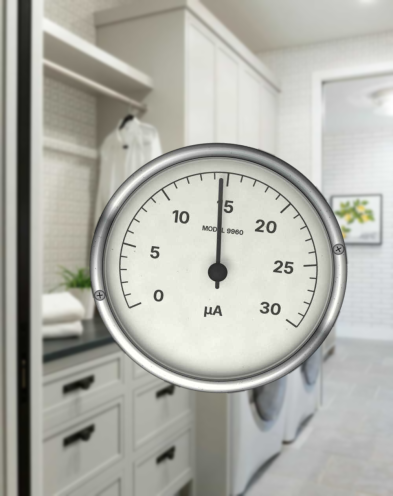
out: 14.5 µA
